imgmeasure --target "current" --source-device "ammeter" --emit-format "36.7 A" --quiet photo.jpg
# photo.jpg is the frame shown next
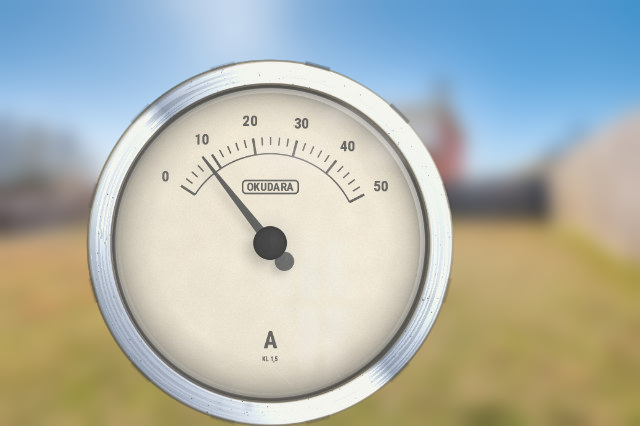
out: 8 A
